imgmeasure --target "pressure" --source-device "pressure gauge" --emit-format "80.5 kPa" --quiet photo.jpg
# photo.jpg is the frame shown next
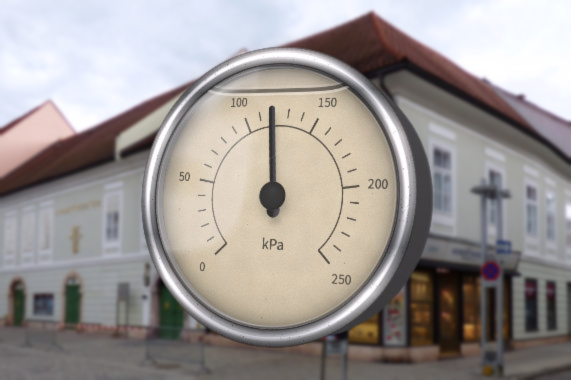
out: 120 kPa
